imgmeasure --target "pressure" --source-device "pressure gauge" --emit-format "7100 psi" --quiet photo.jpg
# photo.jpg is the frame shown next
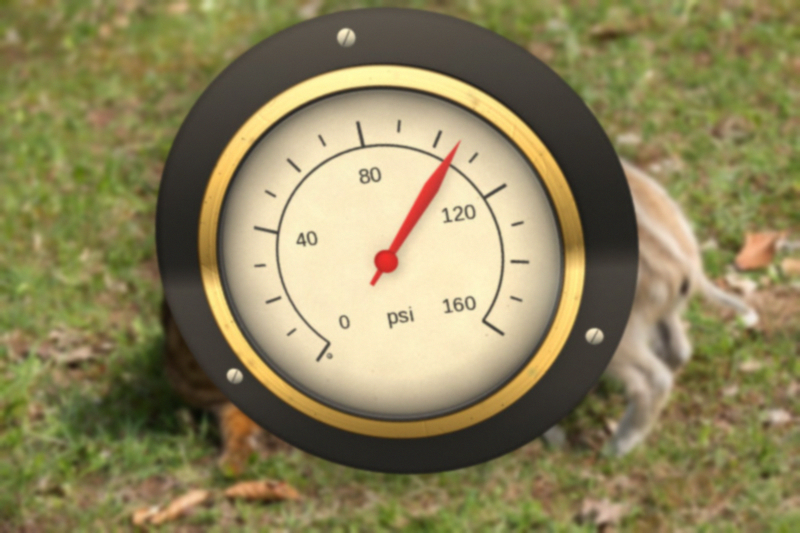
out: 105 psi
